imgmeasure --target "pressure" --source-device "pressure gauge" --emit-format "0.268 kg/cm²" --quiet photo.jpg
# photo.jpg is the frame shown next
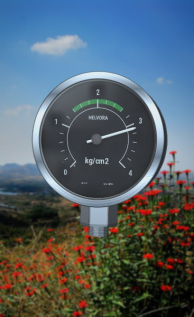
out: 3.1 kg/cm²
